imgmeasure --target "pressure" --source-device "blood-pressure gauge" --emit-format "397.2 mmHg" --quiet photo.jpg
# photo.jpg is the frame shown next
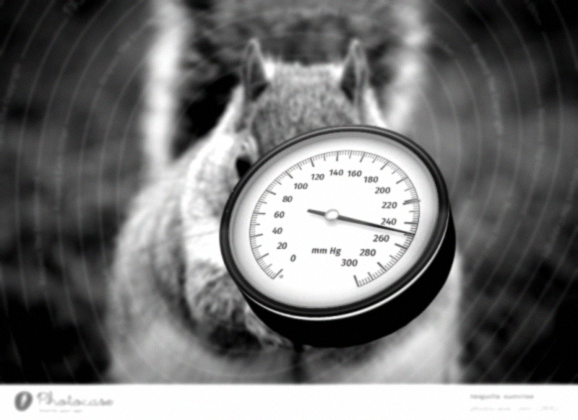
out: 250 mmHg
